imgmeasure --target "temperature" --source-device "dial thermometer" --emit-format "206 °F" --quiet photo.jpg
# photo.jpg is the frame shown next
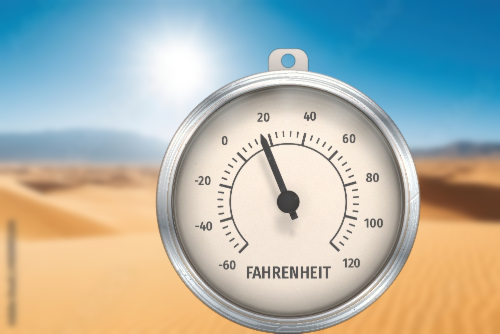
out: 16 °F
